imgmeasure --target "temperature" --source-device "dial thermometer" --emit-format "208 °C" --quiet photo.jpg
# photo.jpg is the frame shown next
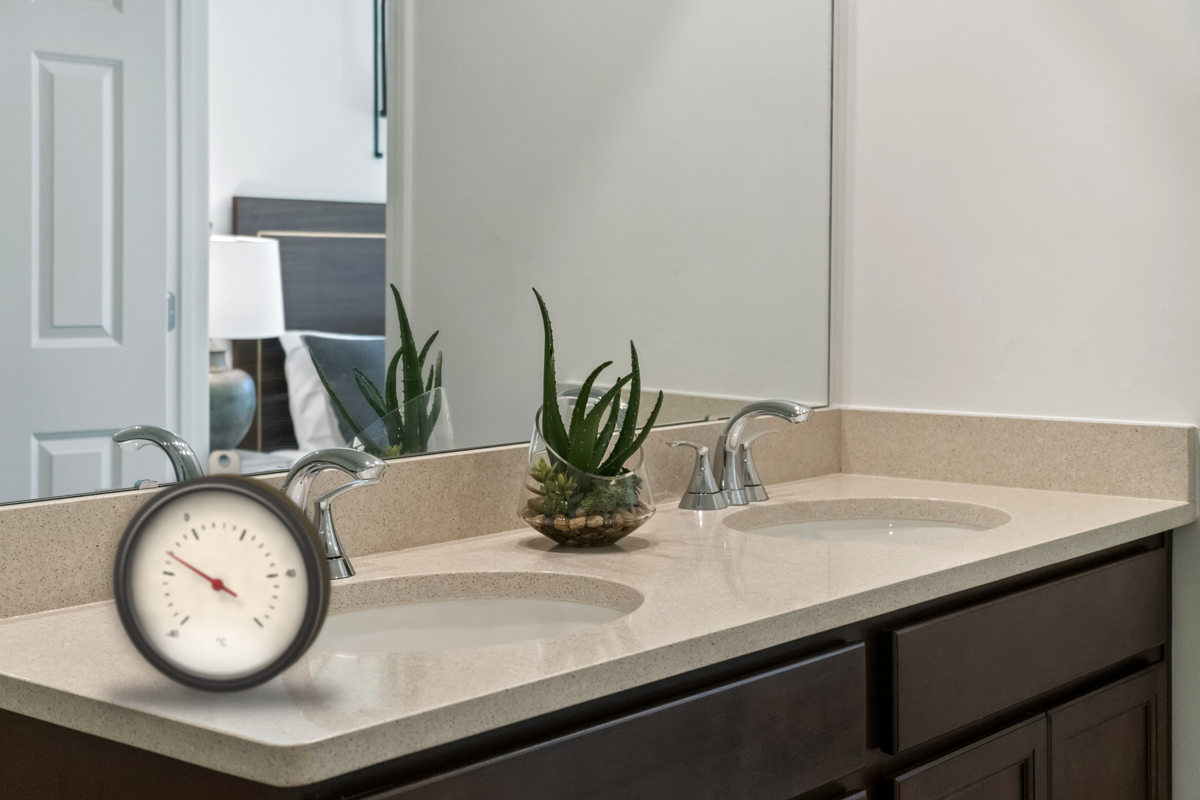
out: -12 °C
